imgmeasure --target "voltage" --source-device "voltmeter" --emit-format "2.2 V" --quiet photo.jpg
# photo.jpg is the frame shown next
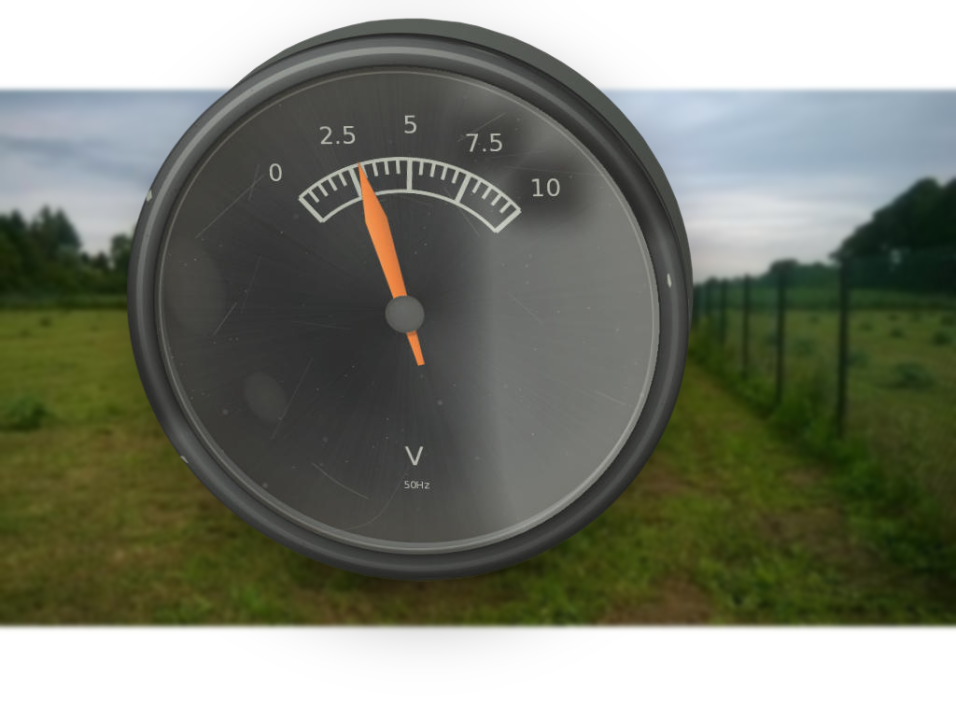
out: 3 V
